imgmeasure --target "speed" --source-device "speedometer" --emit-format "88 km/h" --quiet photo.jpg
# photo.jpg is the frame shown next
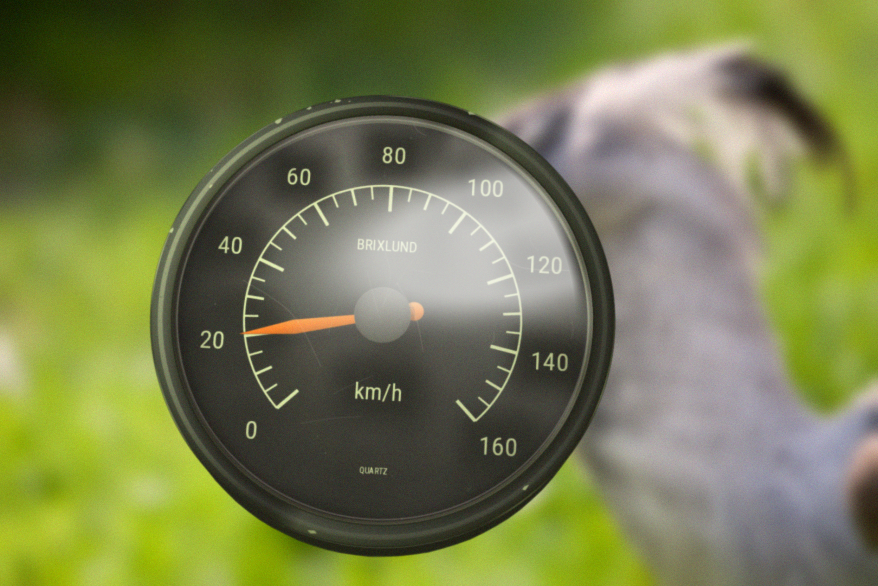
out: 20 km/h
